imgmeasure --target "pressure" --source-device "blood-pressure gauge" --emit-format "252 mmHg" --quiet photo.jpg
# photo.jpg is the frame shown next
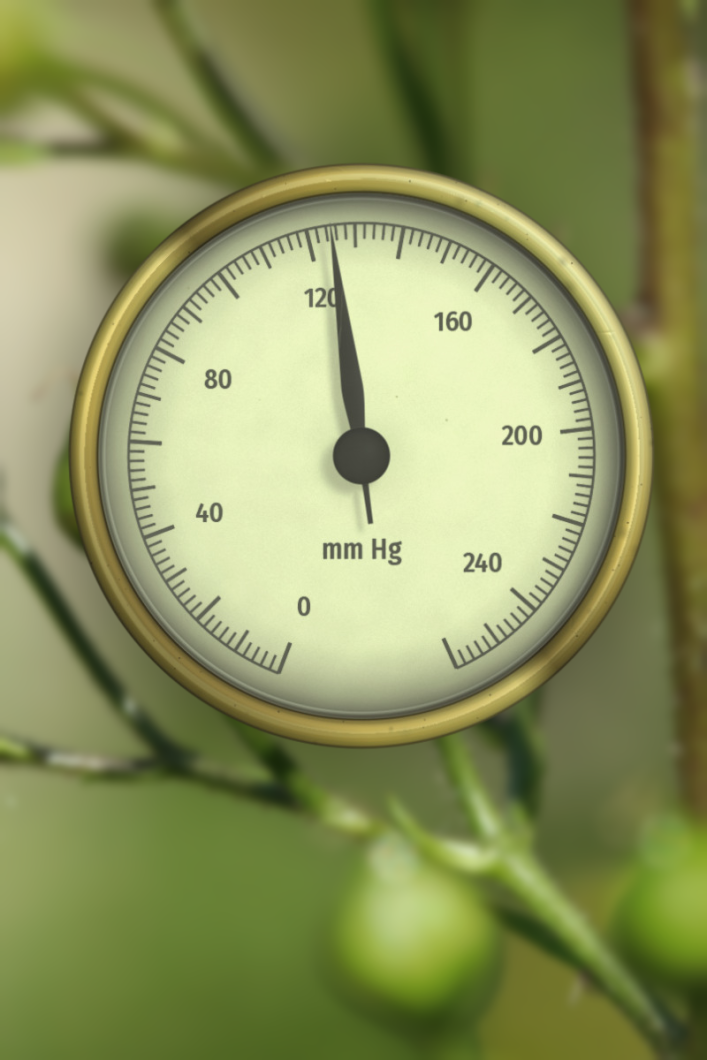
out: 125 mmHg
